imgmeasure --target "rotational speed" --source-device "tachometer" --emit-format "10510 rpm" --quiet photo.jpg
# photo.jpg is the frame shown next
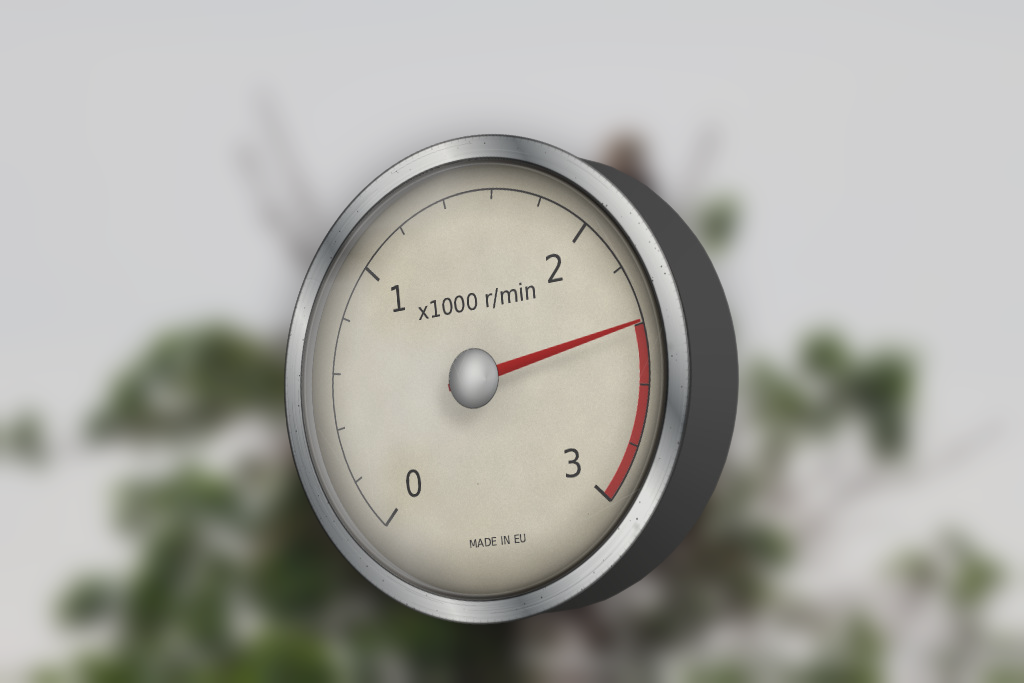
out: 2400 rpm
